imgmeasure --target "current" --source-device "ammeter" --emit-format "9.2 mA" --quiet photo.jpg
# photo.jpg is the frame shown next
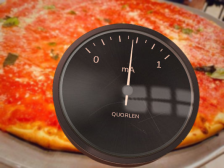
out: 0.55 mA
